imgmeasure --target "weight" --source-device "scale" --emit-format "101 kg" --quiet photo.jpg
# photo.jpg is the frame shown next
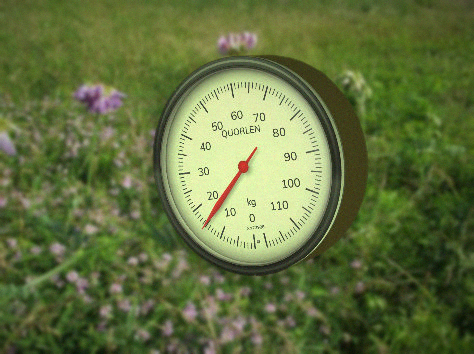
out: 15 kg
